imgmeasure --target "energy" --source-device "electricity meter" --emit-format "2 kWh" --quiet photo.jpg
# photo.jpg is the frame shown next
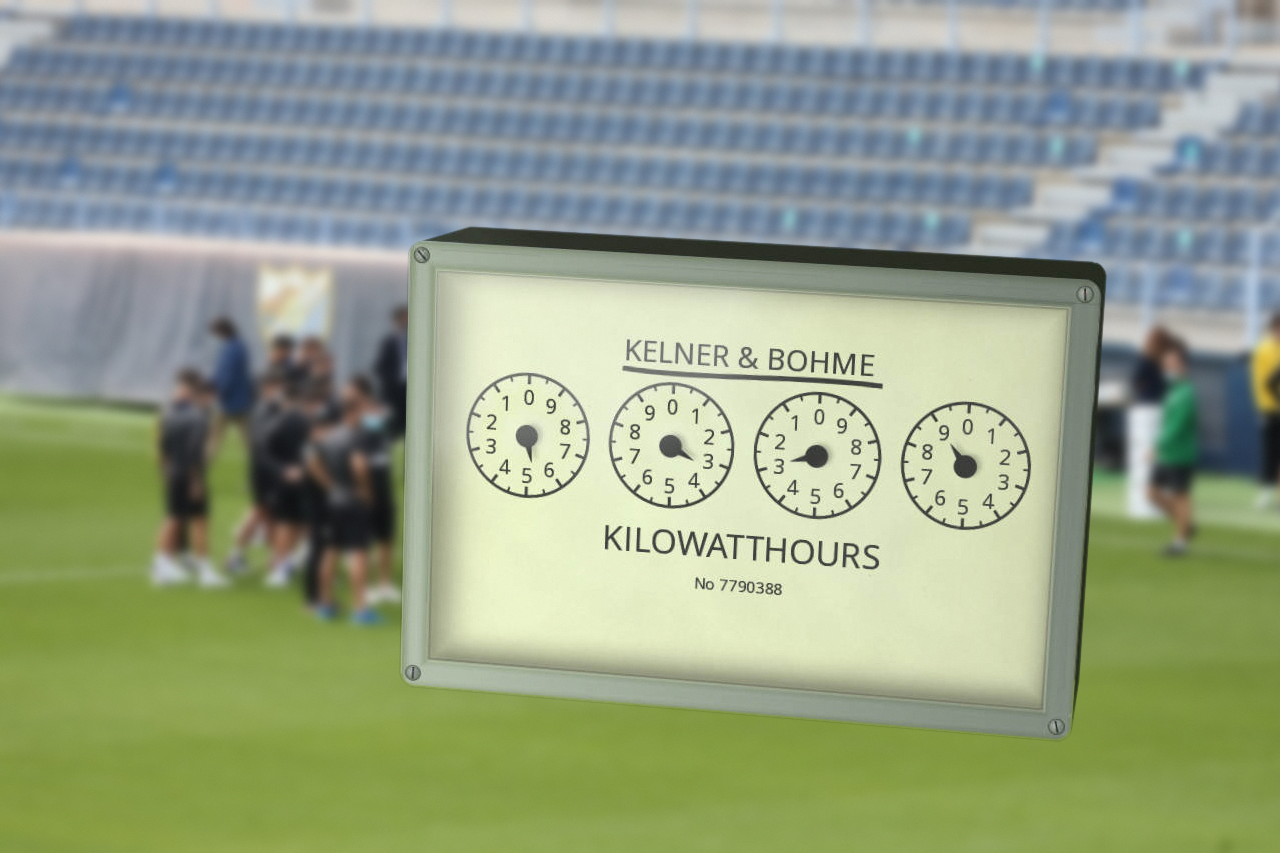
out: 5329 kWh
